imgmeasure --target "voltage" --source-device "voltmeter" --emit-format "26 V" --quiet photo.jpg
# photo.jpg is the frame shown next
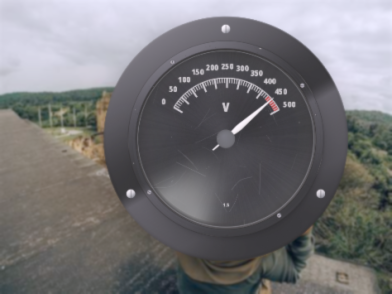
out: 450 V
